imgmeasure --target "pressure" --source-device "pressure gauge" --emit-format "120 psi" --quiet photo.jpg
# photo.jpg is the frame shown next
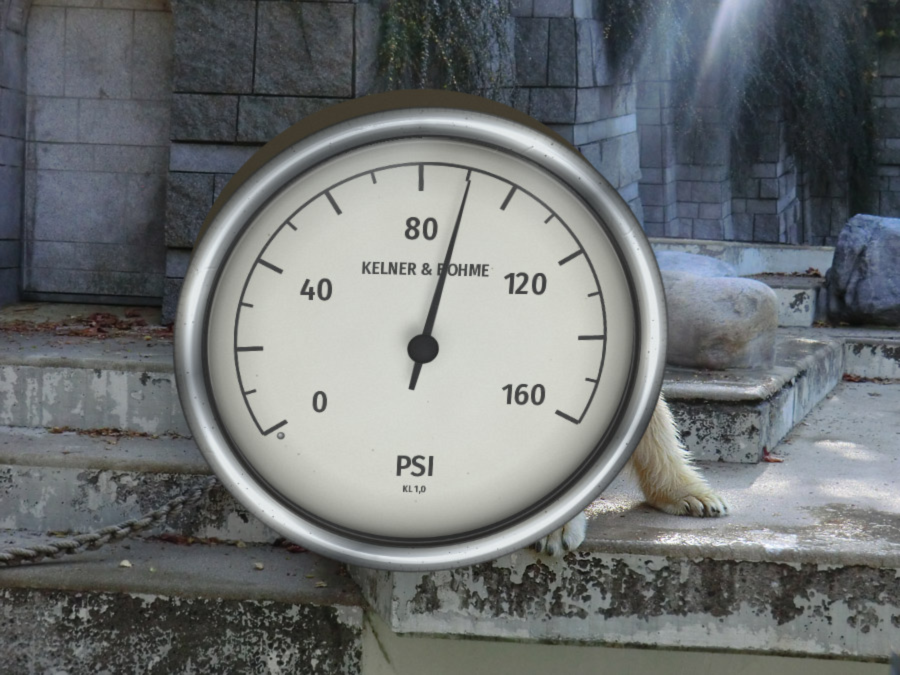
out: 90 psi
